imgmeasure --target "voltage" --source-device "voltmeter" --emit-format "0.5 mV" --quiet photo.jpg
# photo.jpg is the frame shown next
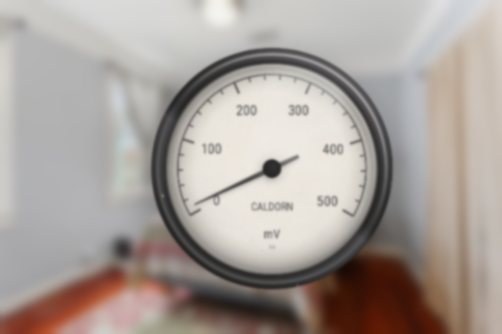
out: 10 mV
